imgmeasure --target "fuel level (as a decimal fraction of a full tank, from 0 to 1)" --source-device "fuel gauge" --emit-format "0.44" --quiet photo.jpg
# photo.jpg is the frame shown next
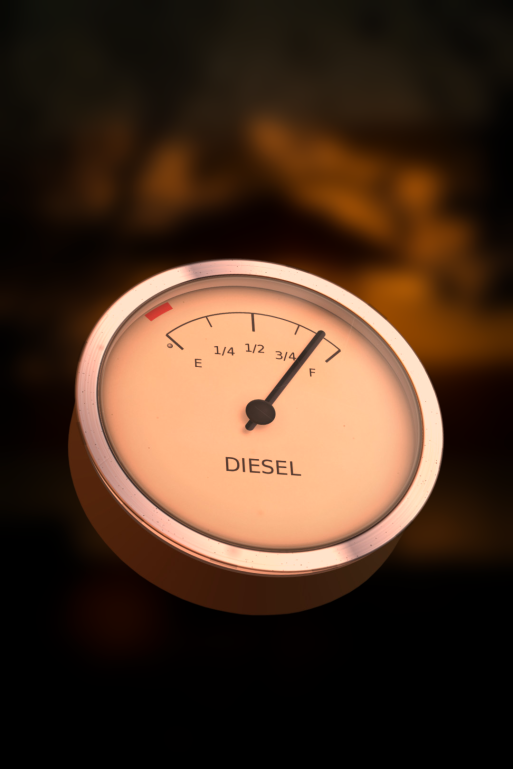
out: 0.875
